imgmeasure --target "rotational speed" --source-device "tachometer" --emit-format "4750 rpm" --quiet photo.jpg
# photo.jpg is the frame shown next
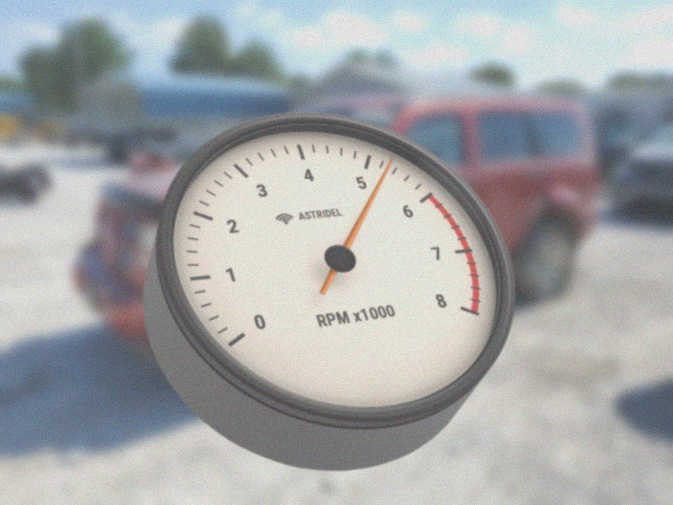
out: 5300 rpm
